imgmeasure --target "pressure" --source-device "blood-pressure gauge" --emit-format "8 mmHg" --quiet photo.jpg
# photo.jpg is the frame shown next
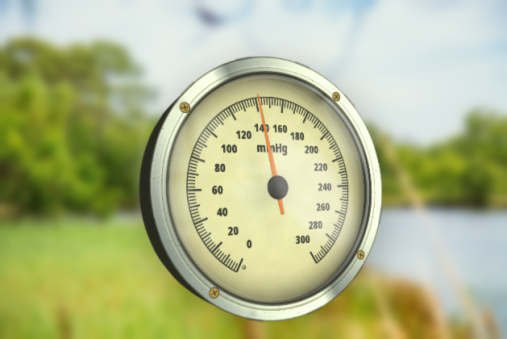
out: 140 mmHg
